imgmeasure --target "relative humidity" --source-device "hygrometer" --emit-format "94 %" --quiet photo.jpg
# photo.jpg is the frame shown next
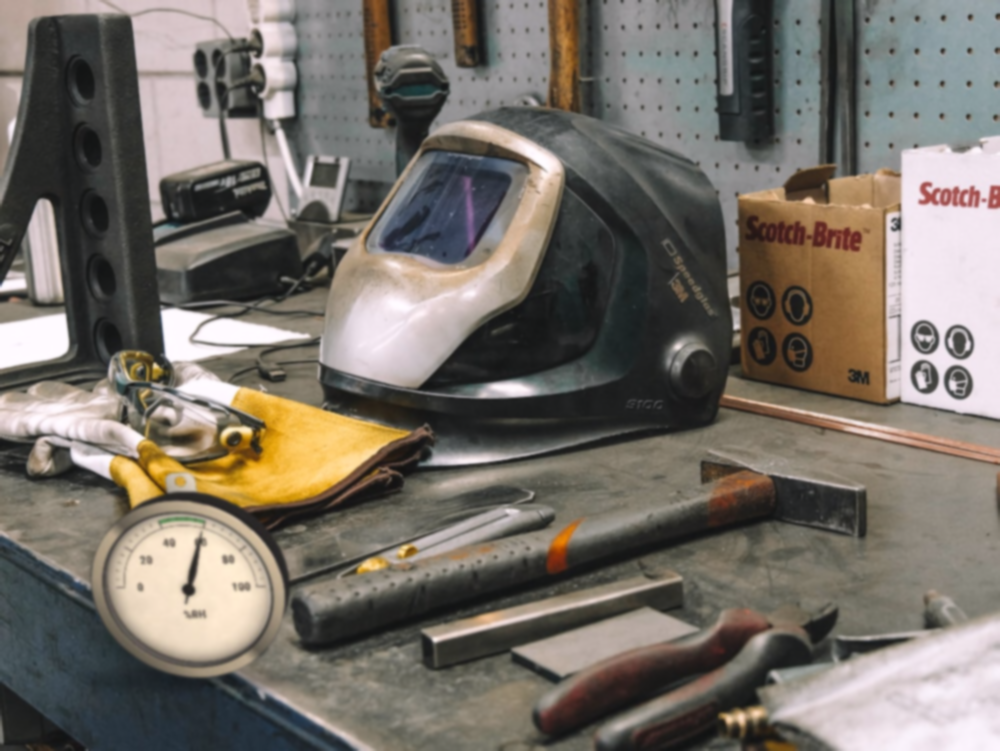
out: 60 %
